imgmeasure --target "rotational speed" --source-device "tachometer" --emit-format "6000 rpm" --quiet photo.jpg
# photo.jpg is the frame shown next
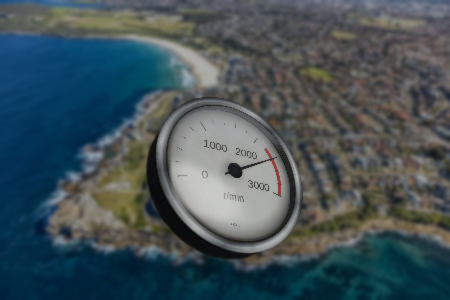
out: 2400 rpm
